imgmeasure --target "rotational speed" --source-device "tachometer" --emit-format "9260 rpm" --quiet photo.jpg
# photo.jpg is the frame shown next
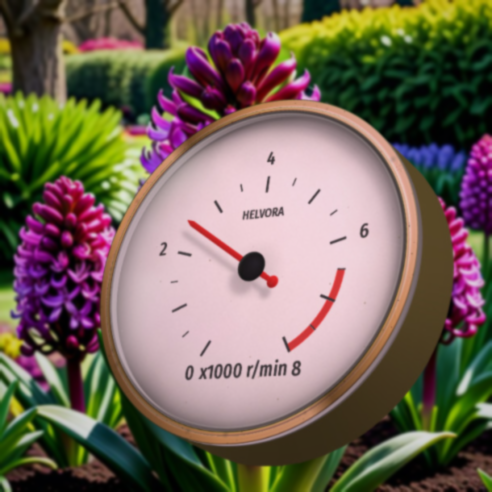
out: 2500 rpm
